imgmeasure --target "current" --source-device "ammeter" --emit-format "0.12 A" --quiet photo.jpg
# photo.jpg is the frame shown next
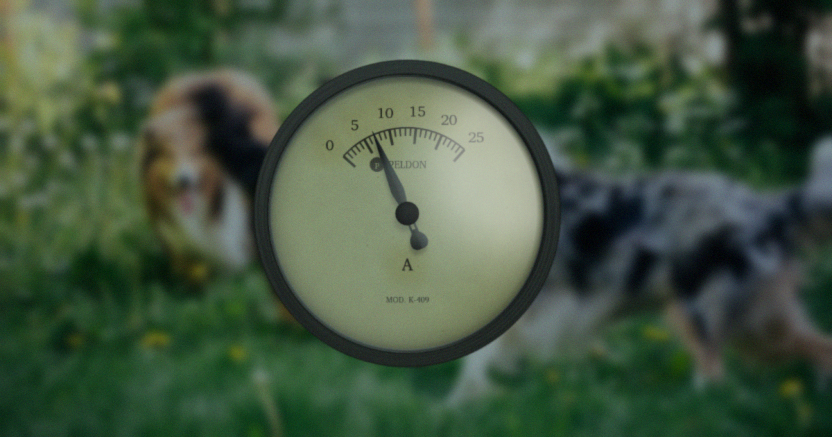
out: 7 A
